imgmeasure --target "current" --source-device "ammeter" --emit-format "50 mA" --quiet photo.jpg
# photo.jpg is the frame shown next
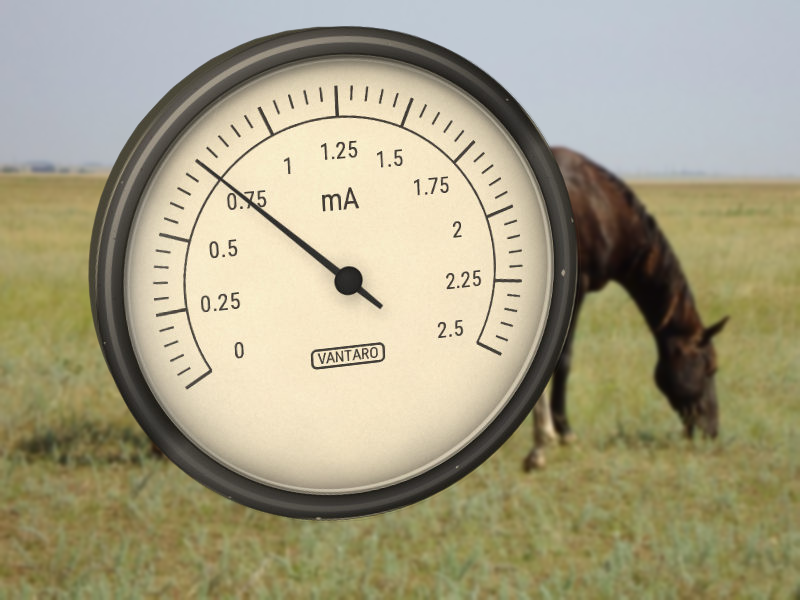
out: 0.75 mA
